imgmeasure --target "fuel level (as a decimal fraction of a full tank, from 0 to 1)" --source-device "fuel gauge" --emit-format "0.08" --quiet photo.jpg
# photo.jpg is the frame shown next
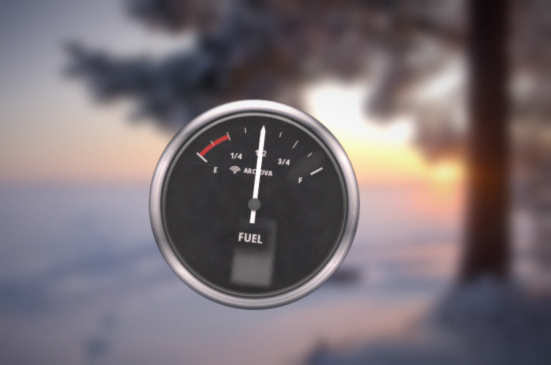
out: 0.5
